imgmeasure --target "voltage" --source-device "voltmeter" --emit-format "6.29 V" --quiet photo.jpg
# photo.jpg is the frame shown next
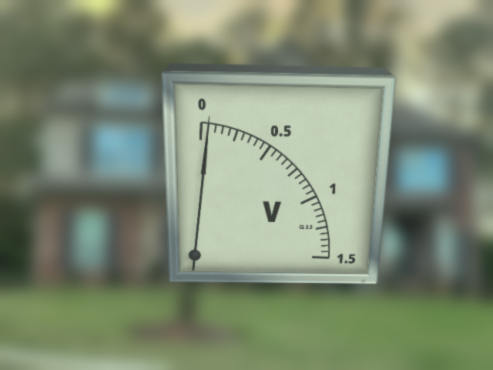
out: 0.05 V
